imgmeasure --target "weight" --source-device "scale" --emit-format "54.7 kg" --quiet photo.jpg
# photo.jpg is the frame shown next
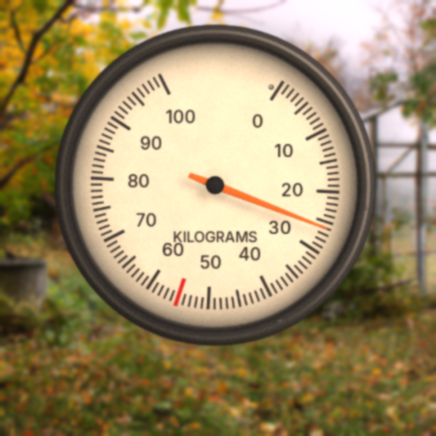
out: 26 kg
